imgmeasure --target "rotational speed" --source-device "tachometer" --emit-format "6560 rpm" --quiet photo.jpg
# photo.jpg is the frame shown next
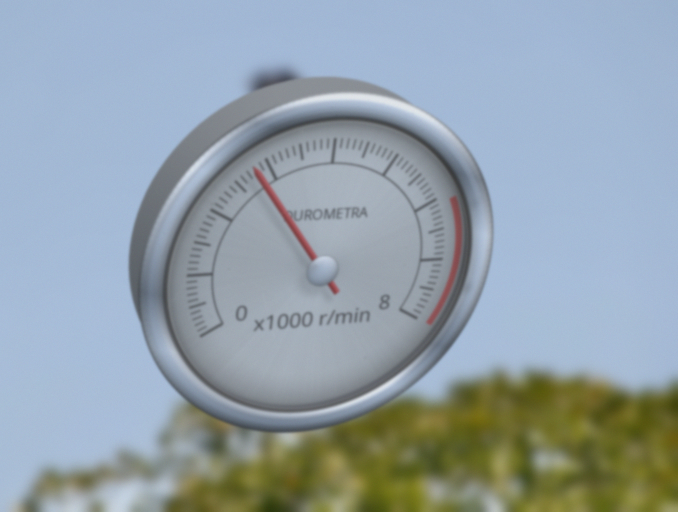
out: 2800 rpm
